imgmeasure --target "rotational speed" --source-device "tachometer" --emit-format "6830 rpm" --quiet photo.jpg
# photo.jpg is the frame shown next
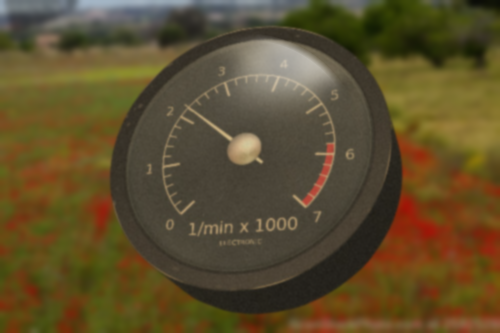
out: 2200 rpm
